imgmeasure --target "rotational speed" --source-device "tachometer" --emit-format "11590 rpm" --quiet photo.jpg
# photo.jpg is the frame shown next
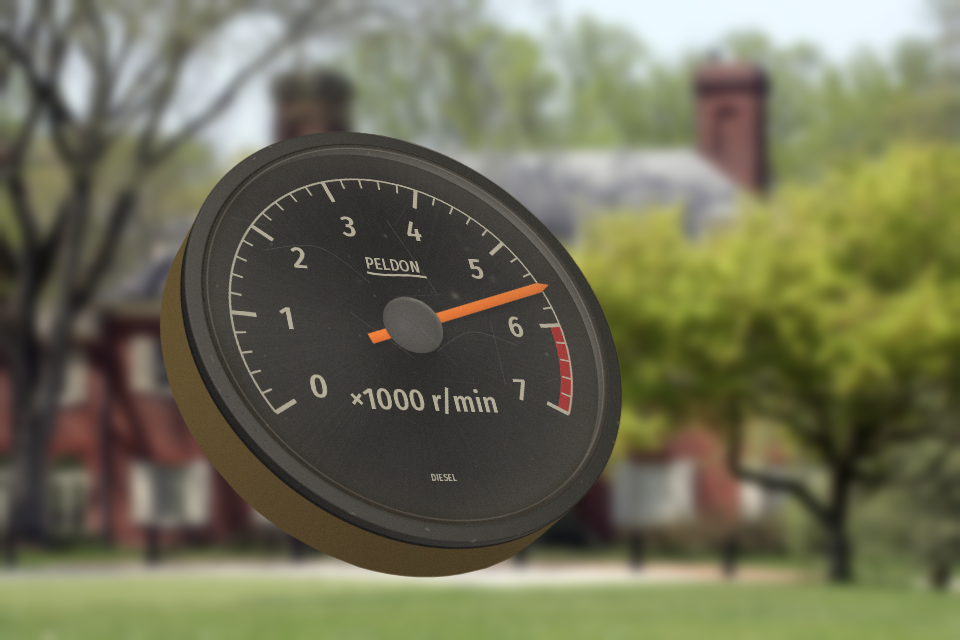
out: 5600 rpm
